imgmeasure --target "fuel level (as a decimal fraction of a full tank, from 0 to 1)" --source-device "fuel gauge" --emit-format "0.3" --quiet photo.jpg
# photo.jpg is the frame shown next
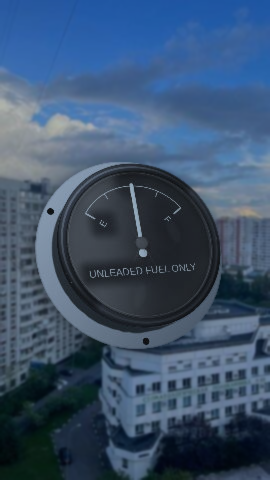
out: 0.5
